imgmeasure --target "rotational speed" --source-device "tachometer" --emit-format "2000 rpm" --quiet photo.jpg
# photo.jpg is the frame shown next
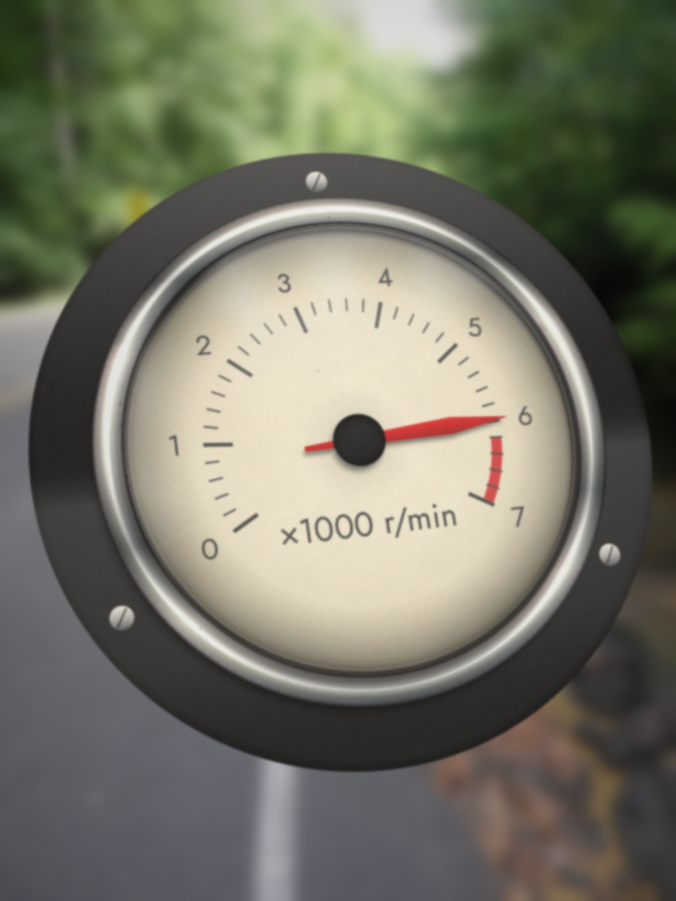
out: 6000 rpm
